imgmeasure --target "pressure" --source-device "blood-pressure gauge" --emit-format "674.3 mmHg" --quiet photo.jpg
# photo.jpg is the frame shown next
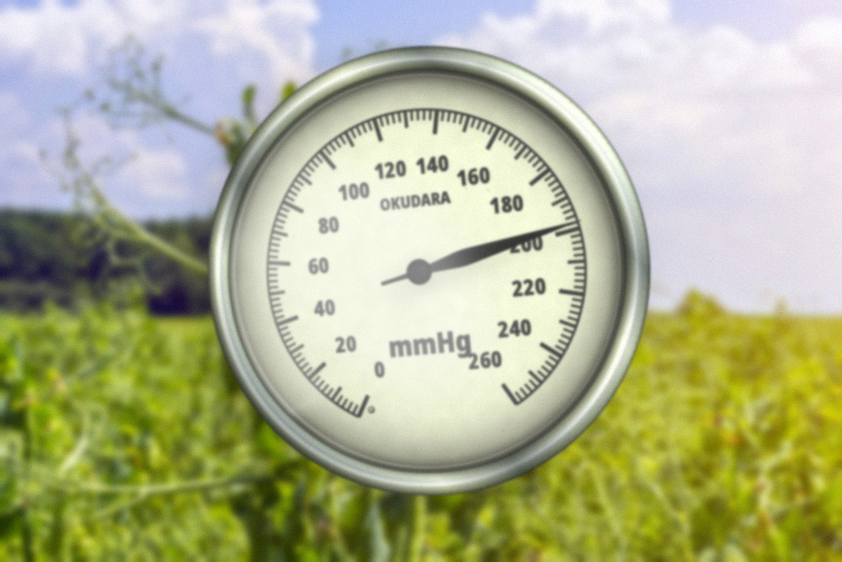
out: 198 mmHg
